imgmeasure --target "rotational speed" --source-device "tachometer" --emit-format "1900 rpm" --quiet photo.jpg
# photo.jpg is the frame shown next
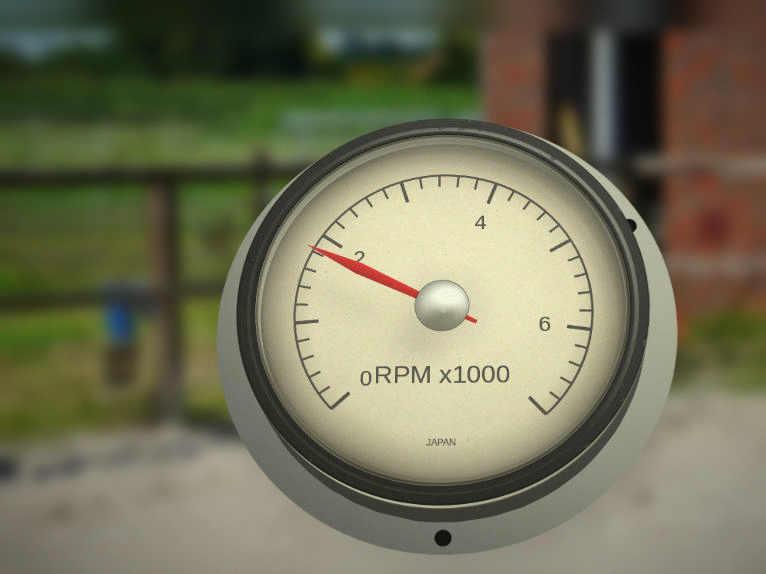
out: 1800 rpm
